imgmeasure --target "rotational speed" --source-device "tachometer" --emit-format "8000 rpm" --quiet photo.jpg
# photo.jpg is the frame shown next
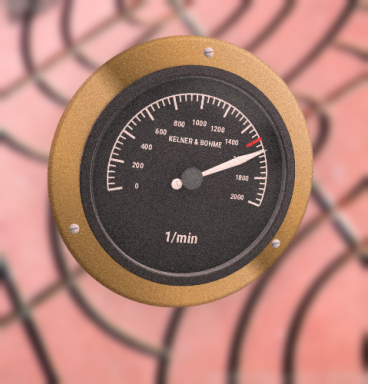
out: 1600 rpm
